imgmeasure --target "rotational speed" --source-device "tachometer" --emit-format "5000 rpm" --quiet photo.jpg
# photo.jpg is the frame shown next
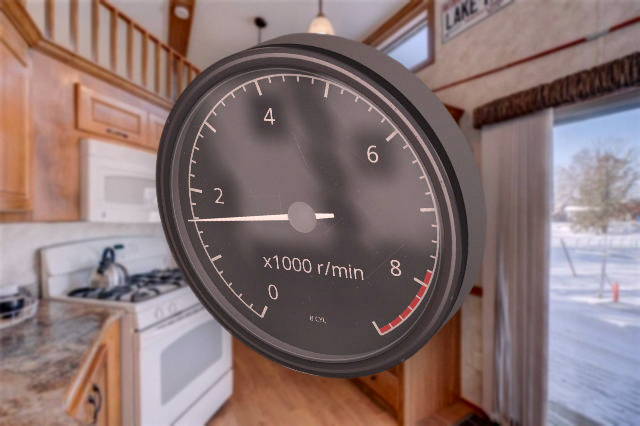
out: 1600 rpm
